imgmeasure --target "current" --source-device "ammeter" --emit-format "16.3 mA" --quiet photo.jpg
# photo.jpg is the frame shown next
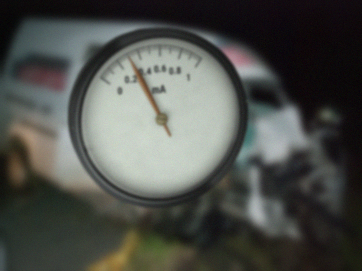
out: 0.3 mA
